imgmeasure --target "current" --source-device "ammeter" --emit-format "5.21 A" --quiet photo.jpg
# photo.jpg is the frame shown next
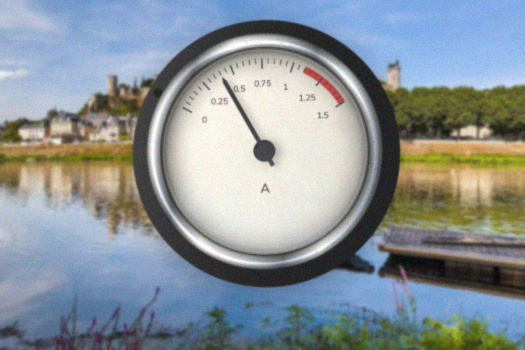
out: 0.4 A
